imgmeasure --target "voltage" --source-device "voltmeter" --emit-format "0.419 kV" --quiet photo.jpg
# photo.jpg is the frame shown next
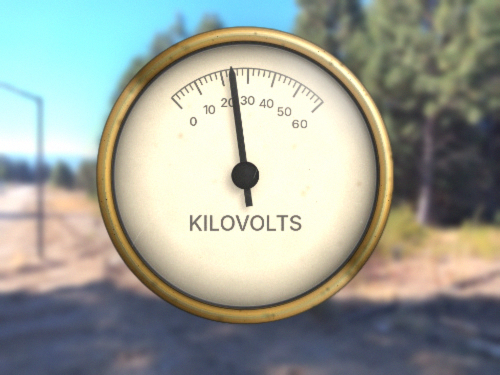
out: 24 kV
